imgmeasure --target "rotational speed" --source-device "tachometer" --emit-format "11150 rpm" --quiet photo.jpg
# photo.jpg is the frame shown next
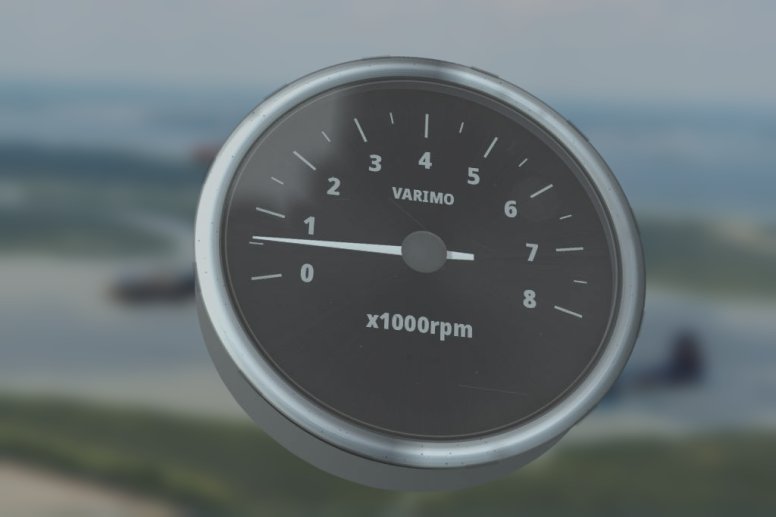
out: 500 rpm
